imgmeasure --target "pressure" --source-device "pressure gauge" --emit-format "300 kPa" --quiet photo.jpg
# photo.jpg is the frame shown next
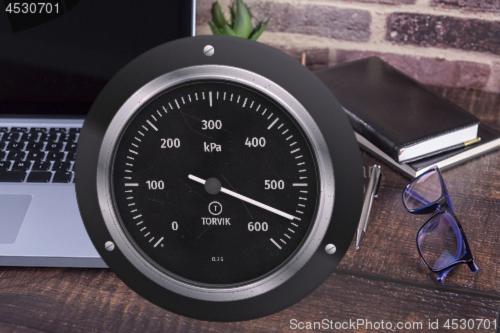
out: 550 kPa
